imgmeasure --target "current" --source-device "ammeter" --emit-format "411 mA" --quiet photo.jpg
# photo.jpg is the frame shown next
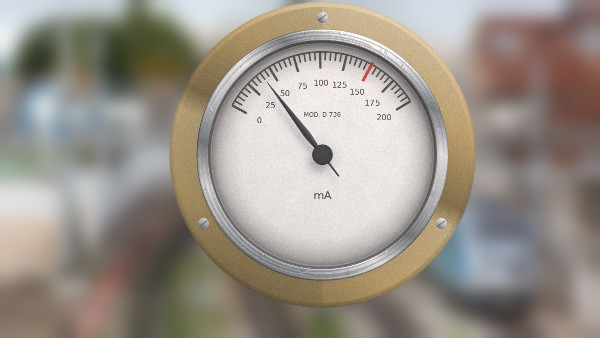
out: 40 mA
